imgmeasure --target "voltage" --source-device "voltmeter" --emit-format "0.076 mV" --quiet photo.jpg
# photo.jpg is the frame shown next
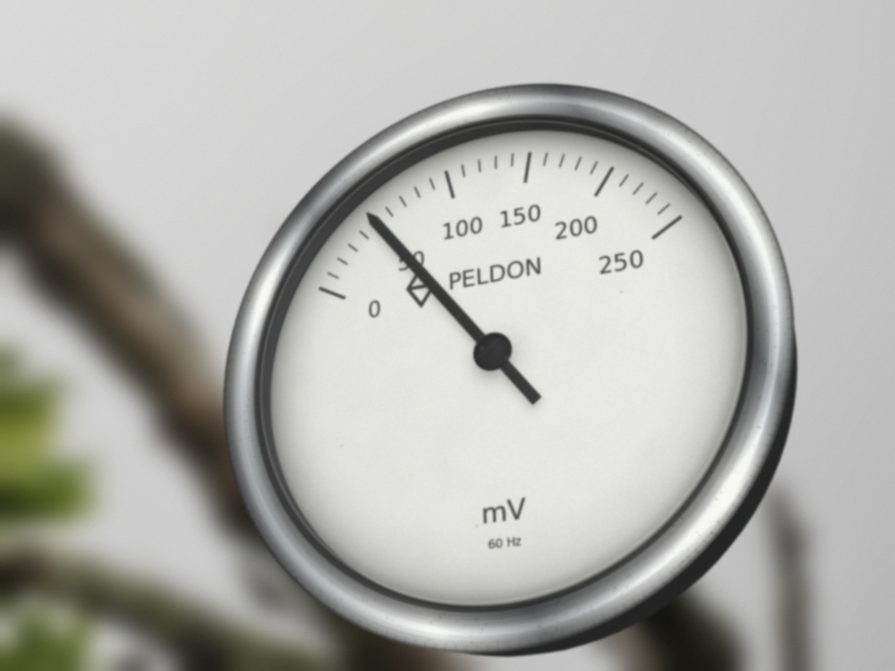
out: 50 mV
